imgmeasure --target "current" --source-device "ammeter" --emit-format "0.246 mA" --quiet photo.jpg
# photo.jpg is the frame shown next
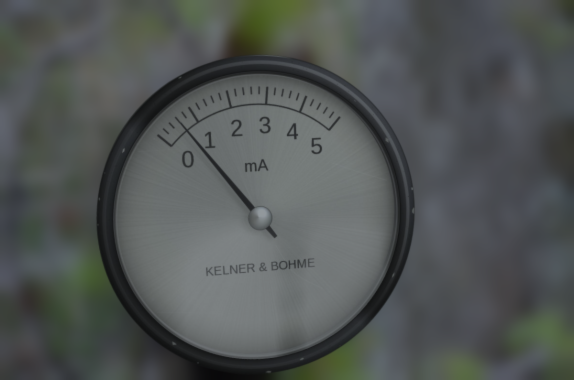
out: 0.6 mA
